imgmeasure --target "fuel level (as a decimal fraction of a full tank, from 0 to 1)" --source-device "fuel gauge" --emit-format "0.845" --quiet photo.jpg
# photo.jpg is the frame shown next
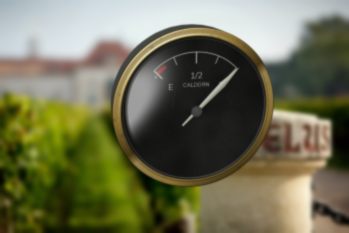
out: 1
